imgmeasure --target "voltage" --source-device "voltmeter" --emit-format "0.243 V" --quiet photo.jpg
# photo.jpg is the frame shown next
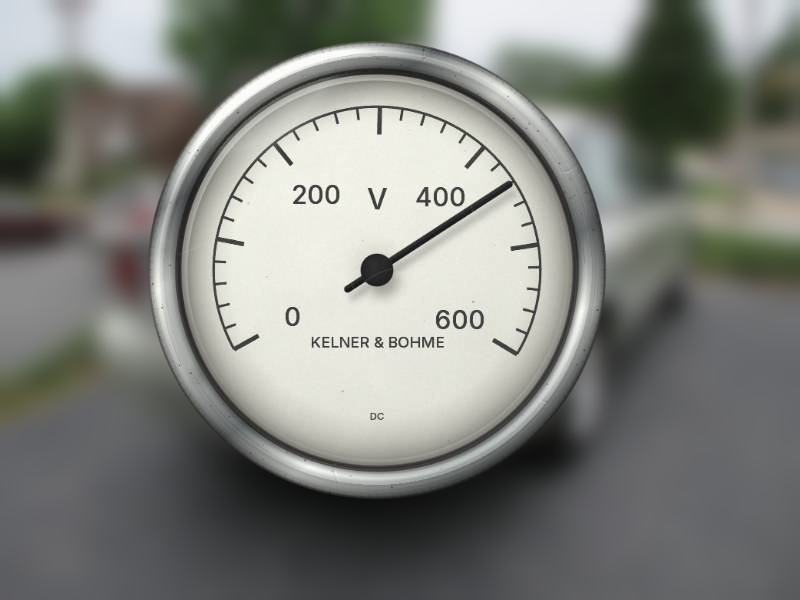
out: 440 V
